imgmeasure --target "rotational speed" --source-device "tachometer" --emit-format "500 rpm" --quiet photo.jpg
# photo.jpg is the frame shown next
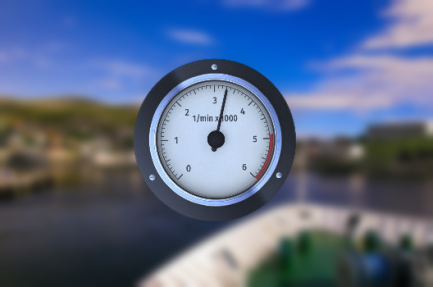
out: 3300 rpm
